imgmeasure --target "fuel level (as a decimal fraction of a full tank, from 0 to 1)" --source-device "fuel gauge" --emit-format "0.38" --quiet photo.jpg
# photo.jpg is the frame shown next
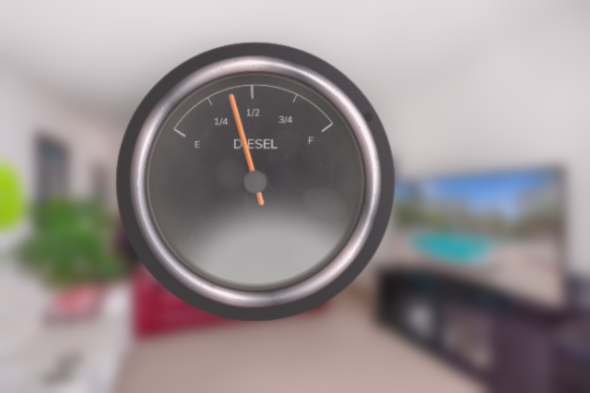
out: 0.375
